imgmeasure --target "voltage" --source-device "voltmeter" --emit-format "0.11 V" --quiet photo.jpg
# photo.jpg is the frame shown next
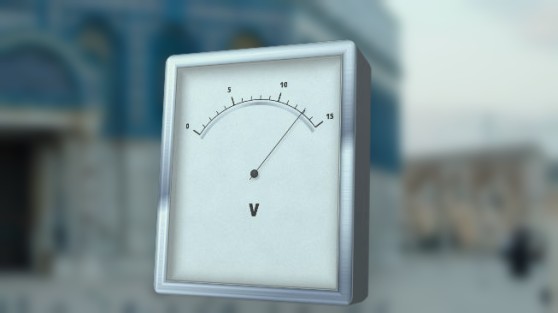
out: 13 V
